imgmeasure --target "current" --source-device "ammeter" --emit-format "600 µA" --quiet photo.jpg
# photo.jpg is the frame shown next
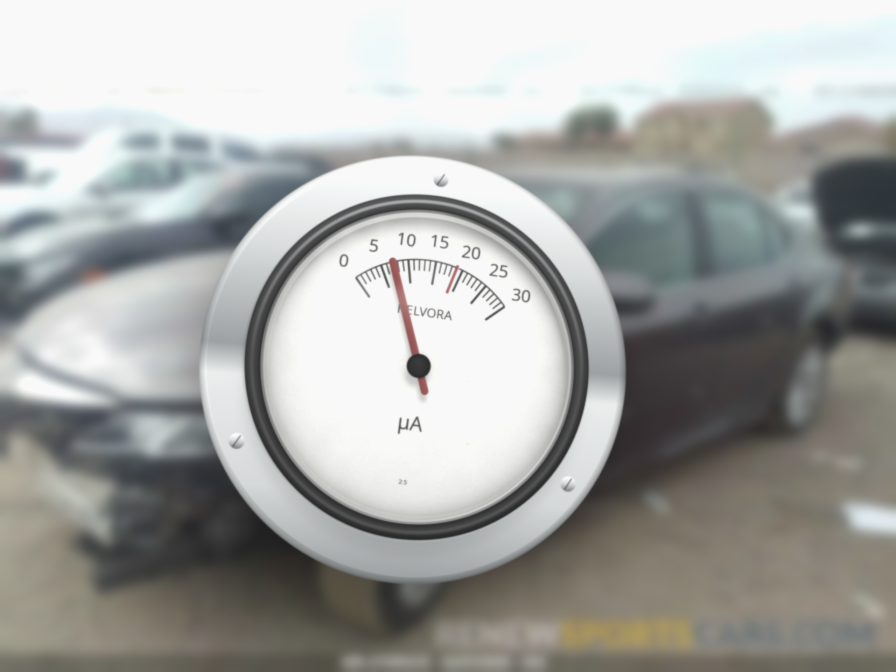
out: 7 µA
